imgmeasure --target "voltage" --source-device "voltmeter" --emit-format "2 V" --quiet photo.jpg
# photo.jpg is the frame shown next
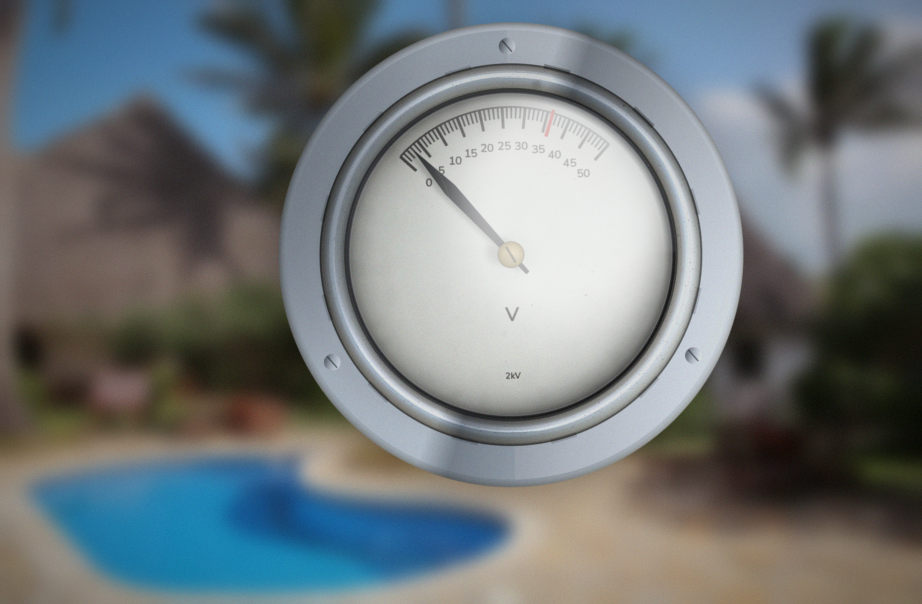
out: 3 V
